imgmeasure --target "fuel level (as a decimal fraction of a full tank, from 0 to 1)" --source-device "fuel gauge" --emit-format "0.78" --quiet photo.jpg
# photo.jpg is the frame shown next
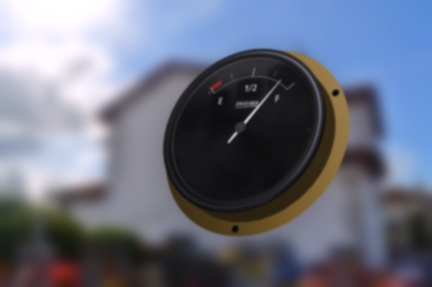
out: 0.875
